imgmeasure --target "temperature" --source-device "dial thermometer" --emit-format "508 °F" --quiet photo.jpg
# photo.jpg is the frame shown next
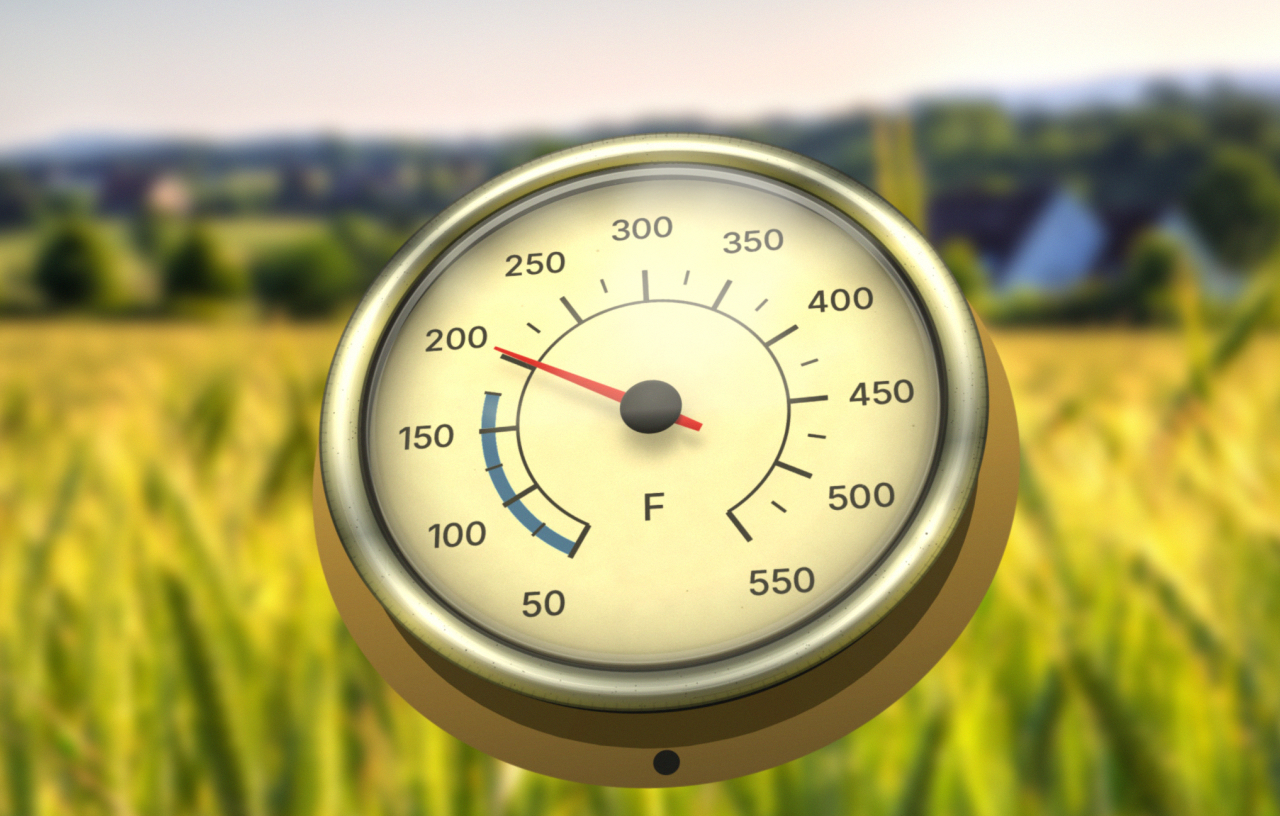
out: 200 °F
